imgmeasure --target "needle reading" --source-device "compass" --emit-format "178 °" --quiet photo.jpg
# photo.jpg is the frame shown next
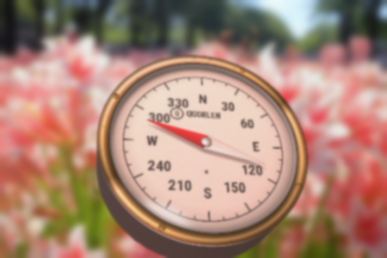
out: 290 °
